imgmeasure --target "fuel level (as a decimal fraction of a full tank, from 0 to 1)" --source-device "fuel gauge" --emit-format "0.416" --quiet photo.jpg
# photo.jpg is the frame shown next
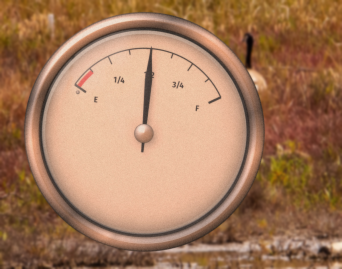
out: 0.5
